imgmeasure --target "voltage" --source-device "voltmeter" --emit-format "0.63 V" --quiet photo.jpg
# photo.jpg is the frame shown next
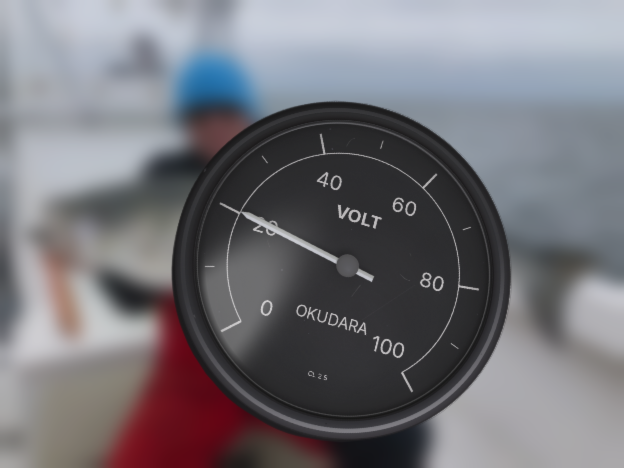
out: 20 V
